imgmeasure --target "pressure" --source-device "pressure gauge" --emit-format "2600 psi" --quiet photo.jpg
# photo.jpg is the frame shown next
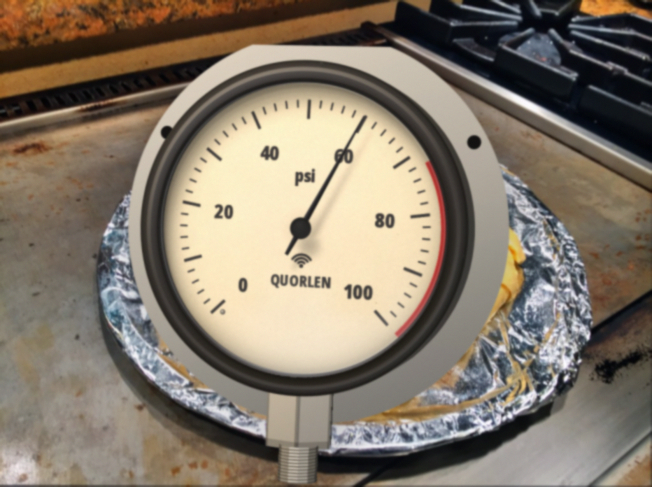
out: 60 psi
